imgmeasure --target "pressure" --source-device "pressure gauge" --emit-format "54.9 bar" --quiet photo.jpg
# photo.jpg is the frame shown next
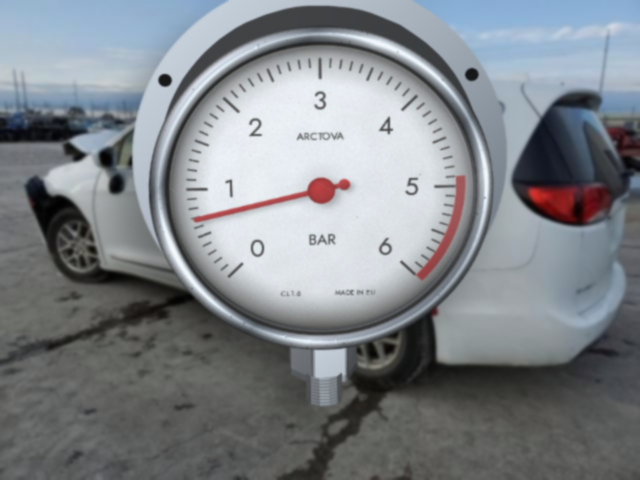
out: 0.7 bar
